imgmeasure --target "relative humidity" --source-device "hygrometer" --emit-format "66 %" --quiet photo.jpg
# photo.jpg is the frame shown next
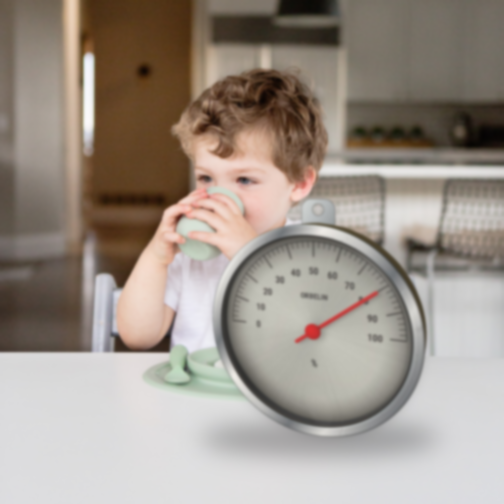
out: 80 %
